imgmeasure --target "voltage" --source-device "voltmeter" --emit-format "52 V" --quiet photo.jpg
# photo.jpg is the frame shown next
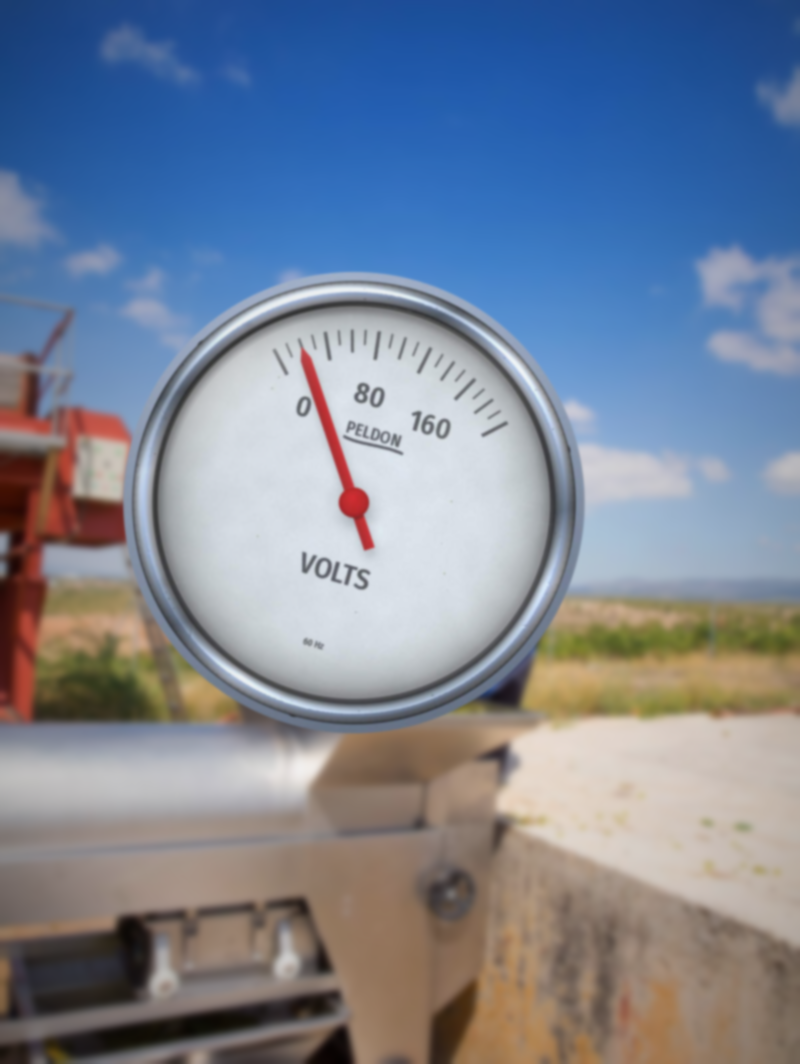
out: 20 V
